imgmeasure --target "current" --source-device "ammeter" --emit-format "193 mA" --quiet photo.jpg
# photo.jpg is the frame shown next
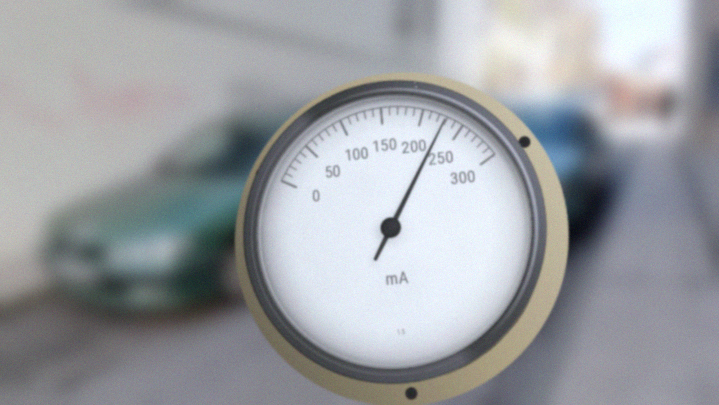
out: 230 mA
